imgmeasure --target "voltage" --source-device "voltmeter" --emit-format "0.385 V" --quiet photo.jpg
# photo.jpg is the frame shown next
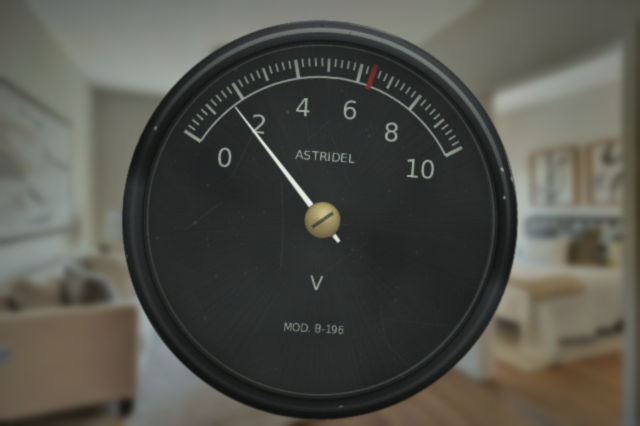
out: 1.6 V
